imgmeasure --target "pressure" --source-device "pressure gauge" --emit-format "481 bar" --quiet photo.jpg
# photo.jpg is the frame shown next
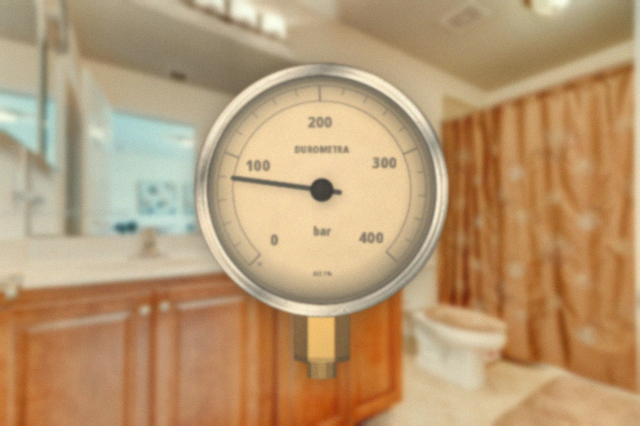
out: 80 bar
